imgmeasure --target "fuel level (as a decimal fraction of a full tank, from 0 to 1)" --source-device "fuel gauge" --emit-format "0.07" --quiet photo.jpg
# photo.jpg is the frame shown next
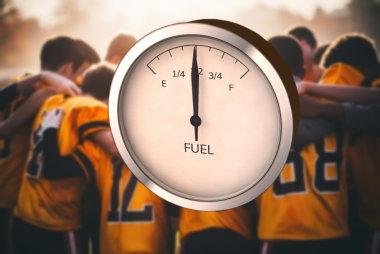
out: 0.5
